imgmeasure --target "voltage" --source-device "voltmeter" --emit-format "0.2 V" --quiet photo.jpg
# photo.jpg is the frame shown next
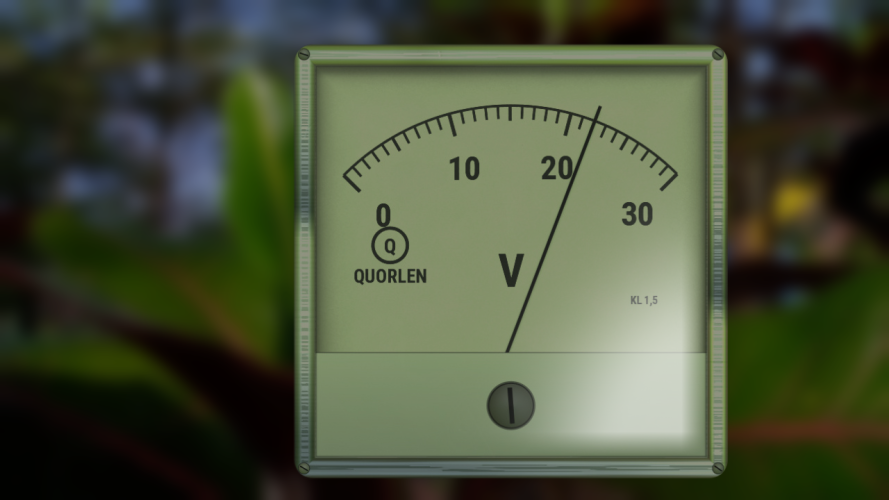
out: 22 V
